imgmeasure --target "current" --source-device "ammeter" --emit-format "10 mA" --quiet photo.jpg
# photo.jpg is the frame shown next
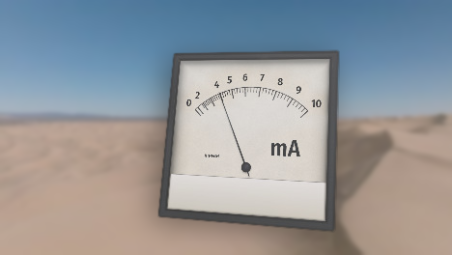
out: 4 mA
